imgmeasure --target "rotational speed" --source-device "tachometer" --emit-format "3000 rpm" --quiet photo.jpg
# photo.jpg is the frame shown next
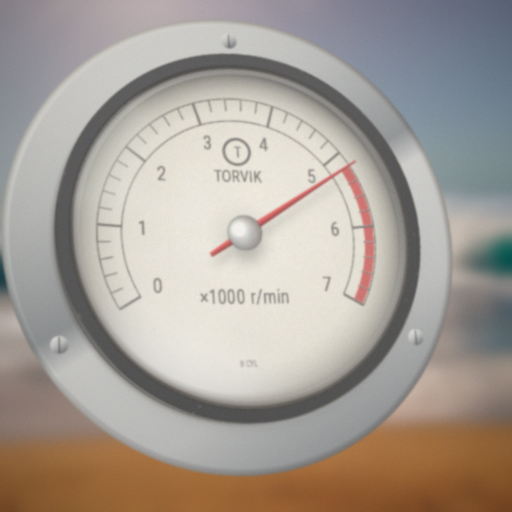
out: 5200 rpm
